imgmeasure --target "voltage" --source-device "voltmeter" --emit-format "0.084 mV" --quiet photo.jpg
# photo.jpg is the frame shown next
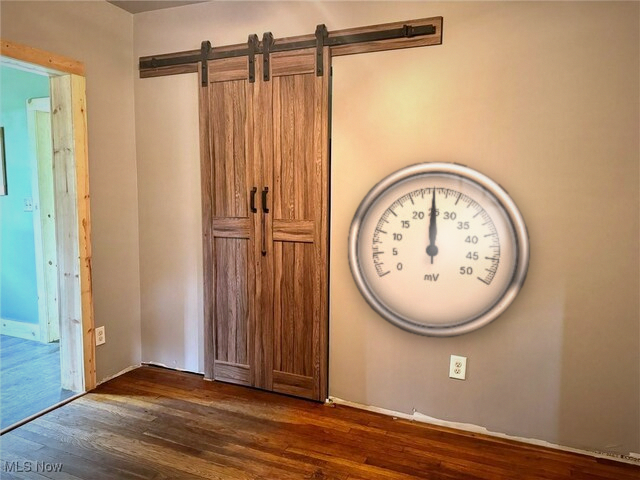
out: 25 mV
